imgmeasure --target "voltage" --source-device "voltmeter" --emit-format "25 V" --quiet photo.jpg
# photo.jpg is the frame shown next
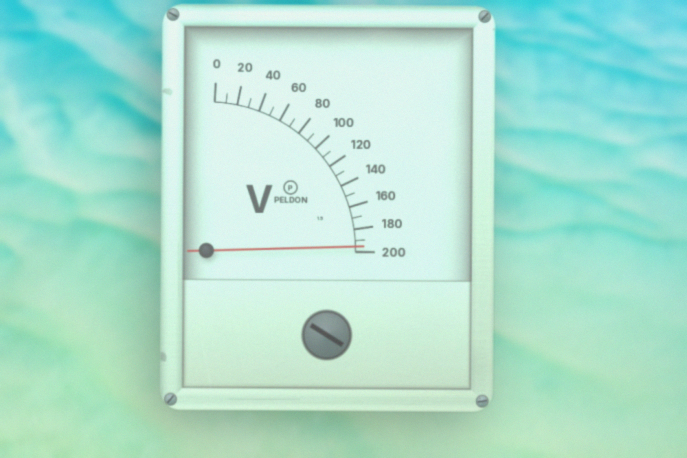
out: 195 V
